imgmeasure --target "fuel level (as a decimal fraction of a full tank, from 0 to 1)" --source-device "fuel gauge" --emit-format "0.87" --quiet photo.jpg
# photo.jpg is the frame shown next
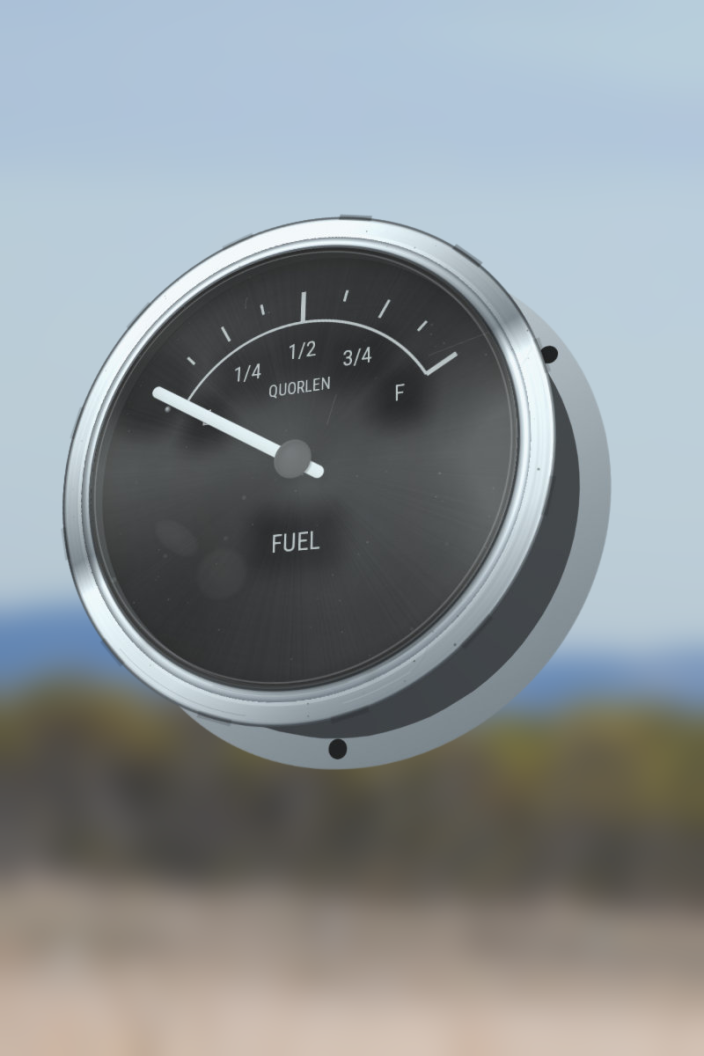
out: 0
